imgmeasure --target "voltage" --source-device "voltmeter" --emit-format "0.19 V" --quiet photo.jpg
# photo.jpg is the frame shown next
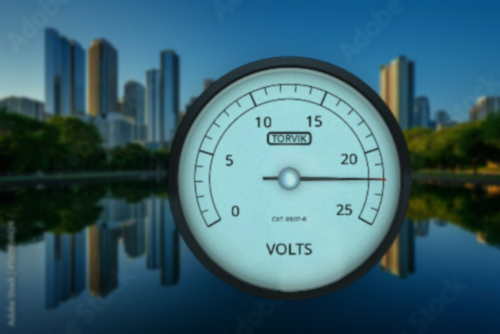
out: 22 V
